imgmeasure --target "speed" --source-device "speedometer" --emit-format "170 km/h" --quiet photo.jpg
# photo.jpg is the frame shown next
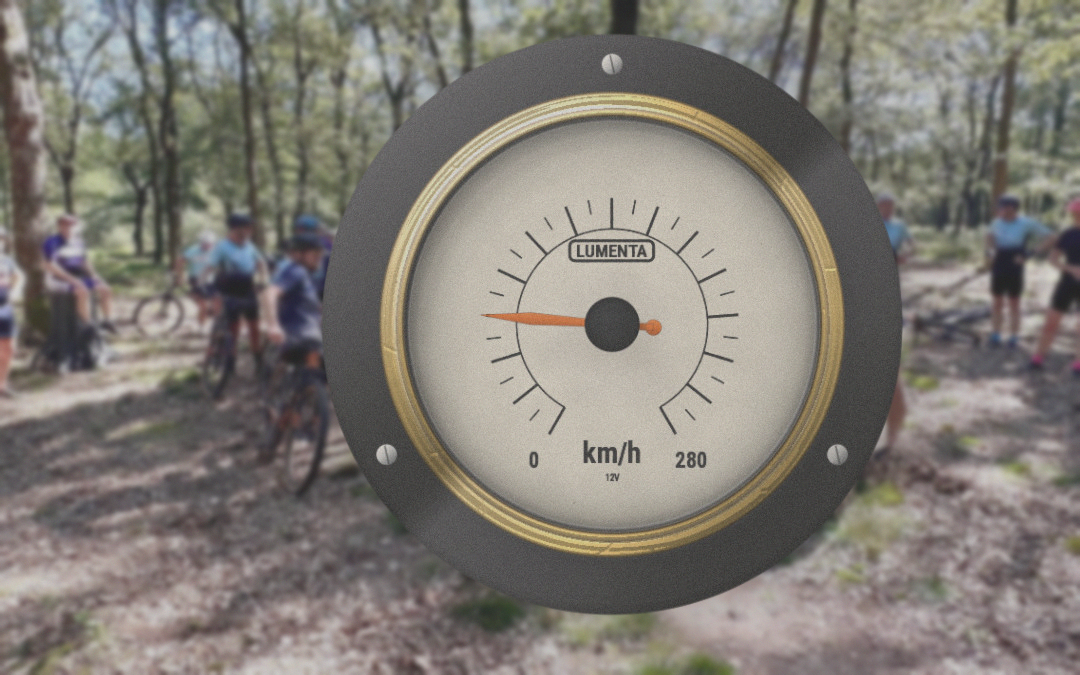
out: 60 km/h
